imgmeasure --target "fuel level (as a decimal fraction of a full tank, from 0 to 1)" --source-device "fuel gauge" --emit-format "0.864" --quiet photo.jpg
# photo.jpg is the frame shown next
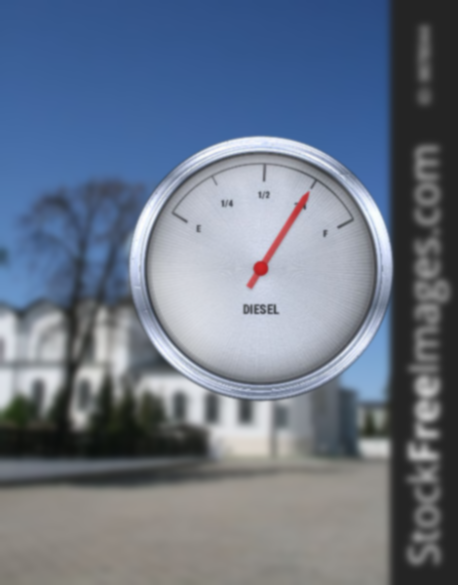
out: 0.75
